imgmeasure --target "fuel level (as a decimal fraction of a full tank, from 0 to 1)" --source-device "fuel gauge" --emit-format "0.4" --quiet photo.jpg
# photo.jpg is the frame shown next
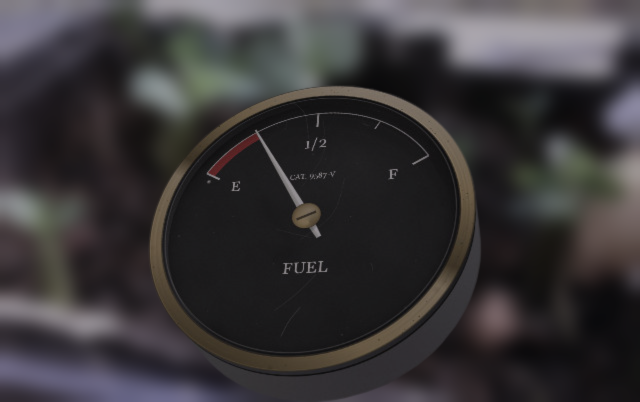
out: 0.25
